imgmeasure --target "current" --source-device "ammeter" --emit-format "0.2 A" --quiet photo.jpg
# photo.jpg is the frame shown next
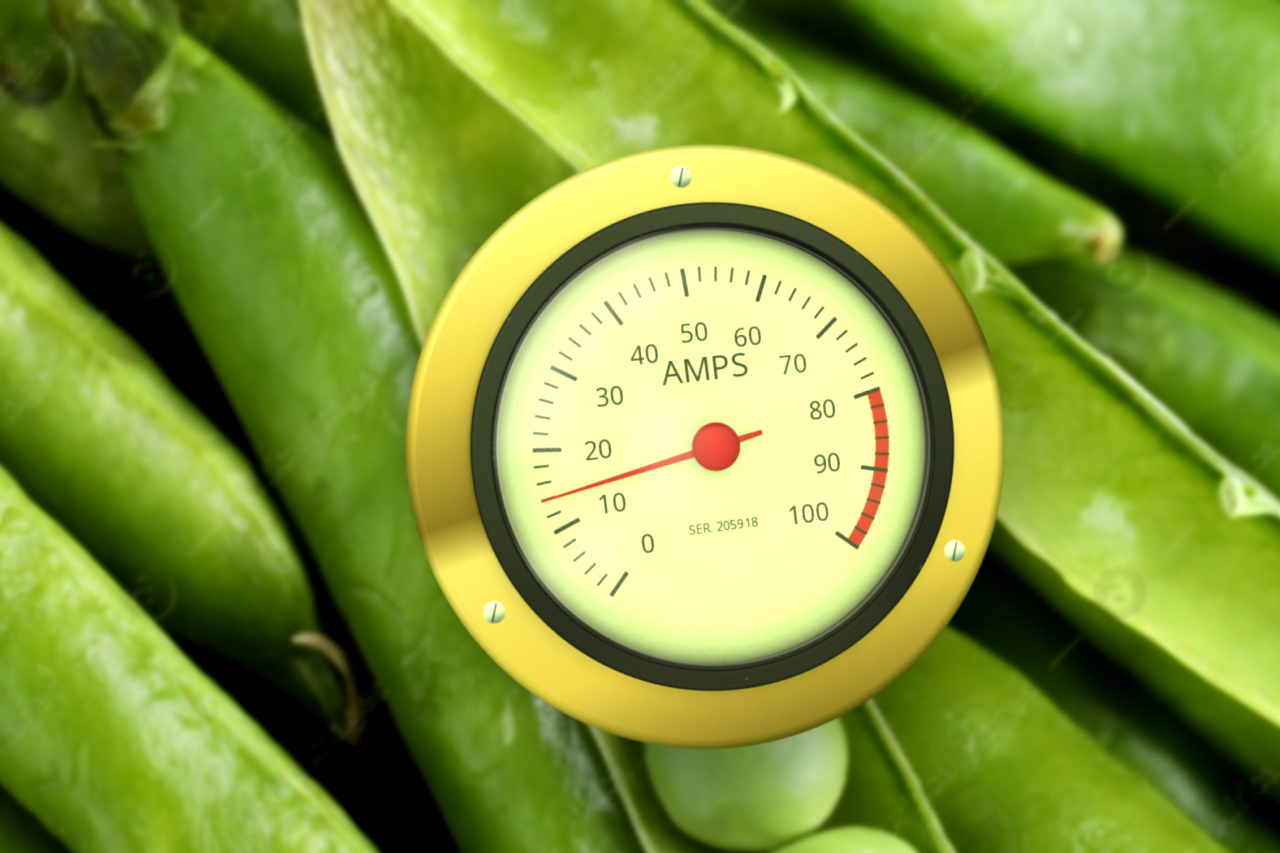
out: 14 A
